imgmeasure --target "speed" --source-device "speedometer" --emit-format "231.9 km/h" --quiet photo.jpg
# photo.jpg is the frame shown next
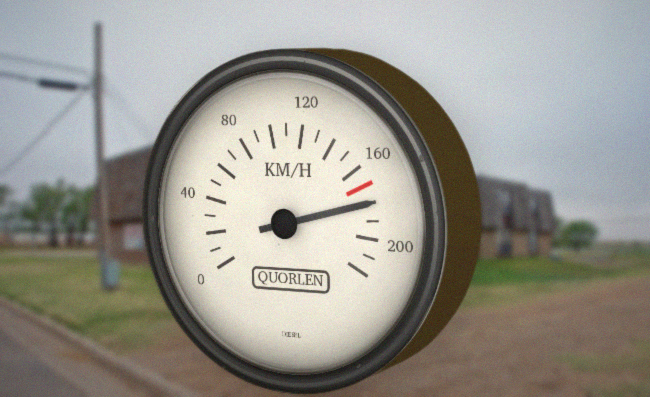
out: 180 km/h
